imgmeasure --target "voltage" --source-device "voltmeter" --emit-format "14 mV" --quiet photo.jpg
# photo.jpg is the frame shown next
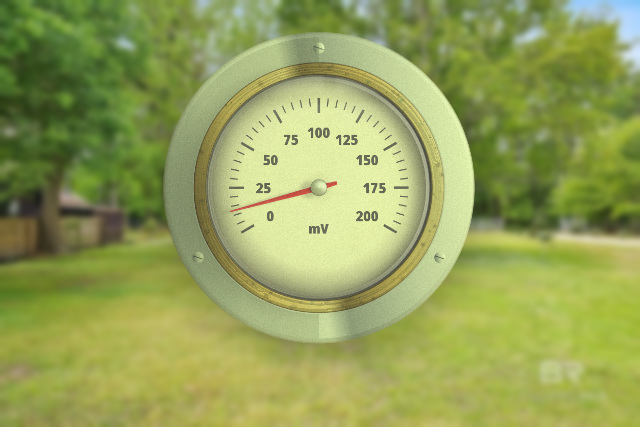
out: 12.5 mV
